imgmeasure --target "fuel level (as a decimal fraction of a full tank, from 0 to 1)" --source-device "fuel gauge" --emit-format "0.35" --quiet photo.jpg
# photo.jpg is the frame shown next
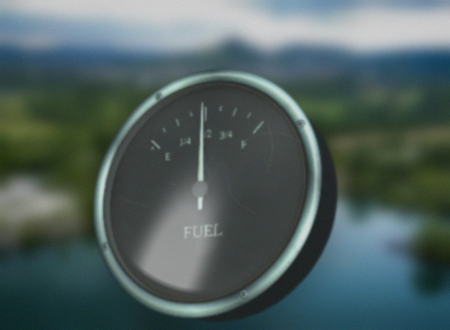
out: 0.5
